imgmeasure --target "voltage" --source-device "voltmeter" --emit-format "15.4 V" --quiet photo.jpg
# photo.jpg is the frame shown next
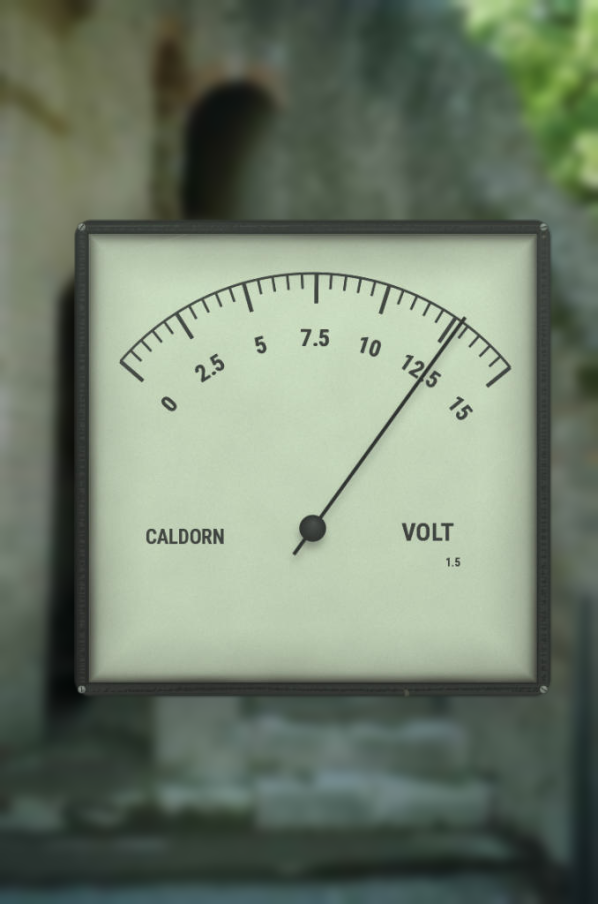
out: 12.75 V
